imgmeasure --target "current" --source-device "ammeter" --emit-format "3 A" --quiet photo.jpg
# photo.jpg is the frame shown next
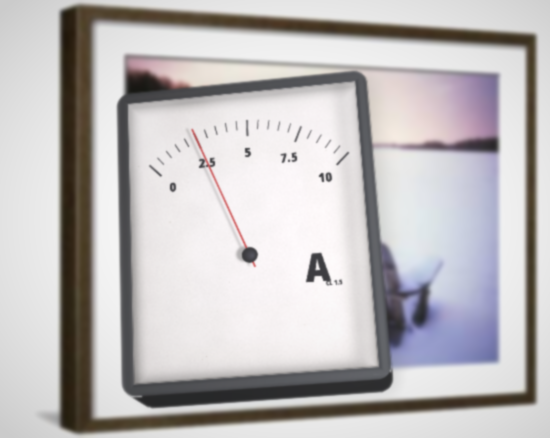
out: 2.5 A
